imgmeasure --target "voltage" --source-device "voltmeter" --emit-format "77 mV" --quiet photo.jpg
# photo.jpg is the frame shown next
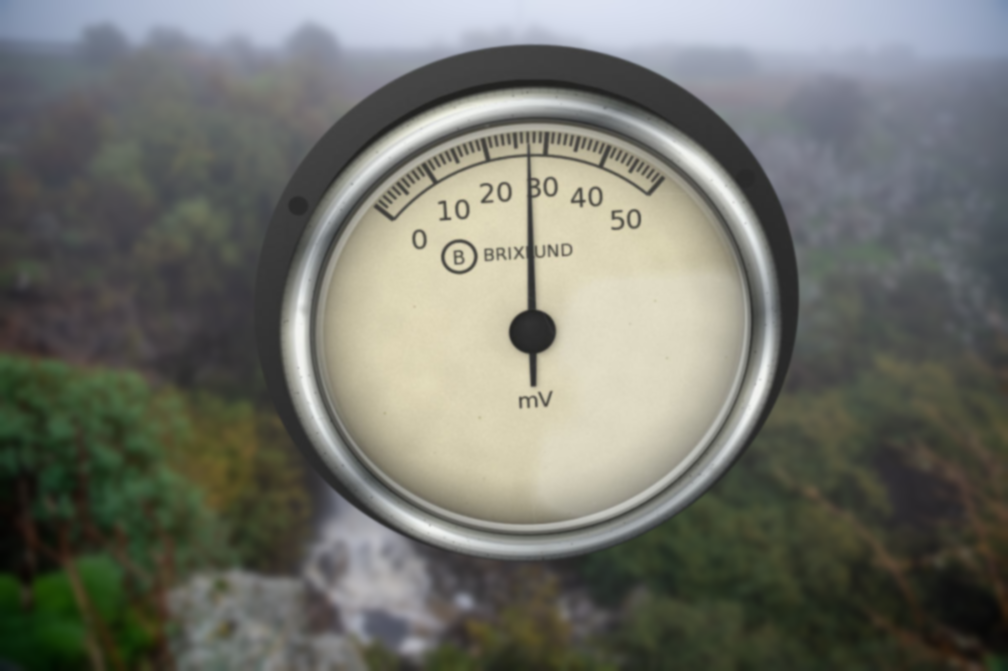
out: 27 mV
